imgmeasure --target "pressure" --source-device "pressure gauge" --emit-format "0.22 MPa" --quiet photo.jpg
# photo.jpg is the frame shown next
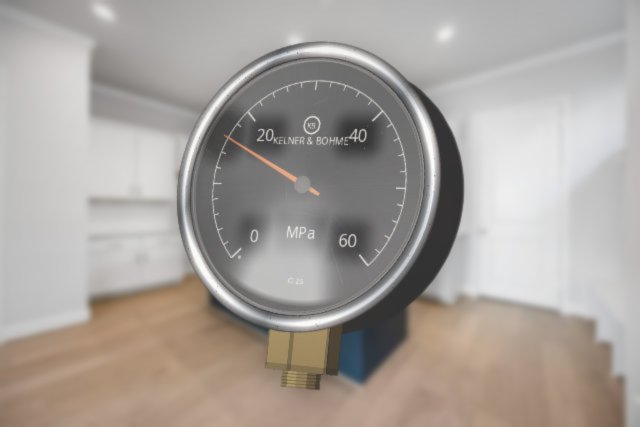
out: 16 MPa
